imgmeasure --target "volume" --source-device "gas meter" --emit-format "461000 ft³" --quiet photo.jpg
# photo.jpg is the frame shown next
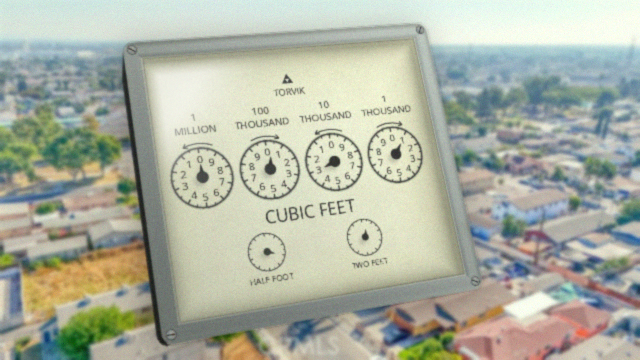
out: 3100 ft³
